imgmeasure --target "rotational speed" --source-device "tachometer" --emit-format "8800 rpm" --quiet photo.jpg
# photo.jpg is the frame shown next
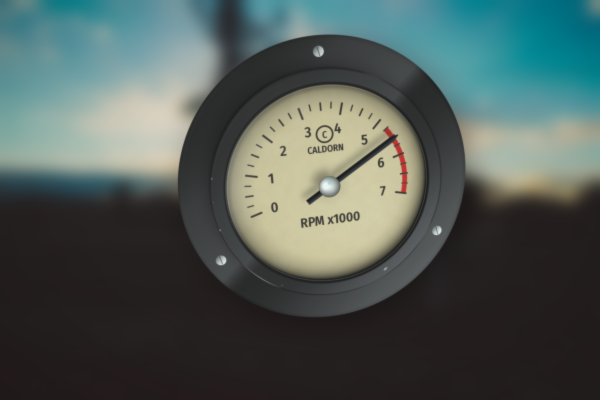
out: 5500 rpm
